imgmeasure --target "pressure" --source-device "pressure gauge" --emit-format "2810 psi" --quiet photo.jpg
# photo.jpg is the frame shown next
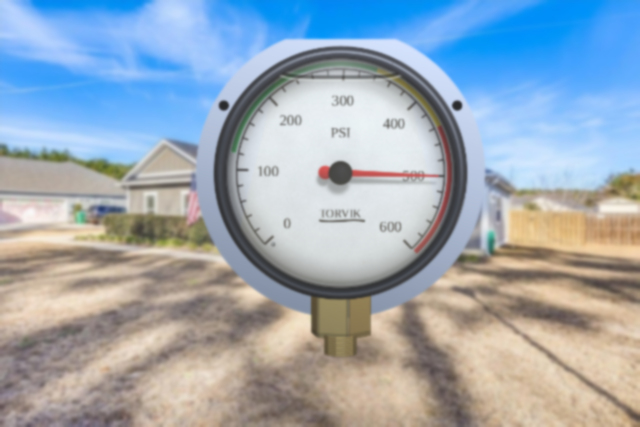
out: 500 psi
